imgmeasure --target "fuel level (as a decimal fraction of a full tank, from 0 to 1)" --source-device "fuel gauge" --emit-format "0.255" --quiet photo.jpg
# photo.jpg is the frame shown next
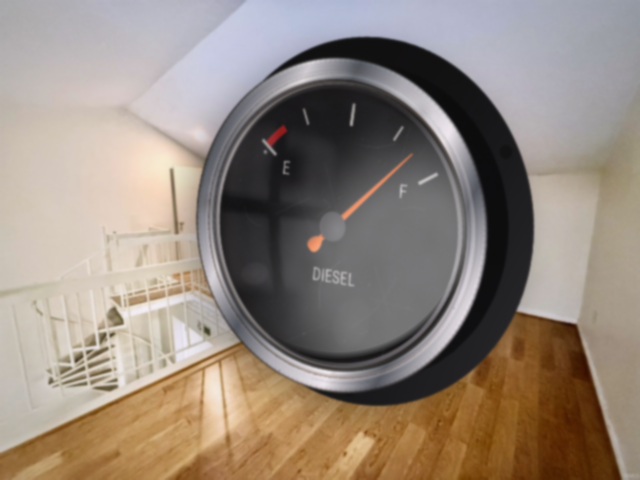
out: 0.875
